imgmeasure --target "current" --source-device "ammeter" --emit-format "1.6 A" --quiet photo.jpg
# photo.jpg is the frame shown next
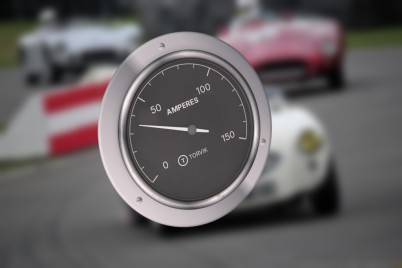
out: 35 A
